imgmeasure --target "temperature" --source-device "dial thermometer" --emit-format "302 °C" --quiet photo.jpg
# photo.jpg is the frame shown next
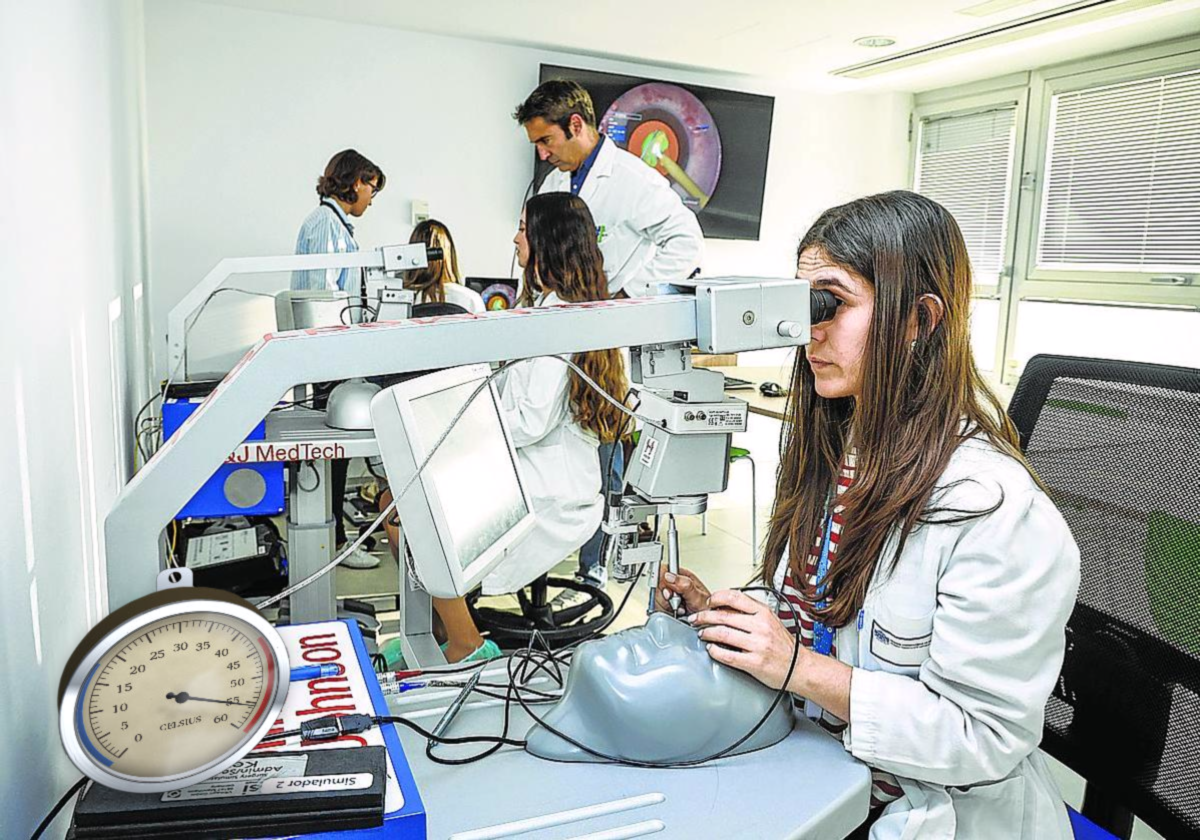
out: 55 °C
